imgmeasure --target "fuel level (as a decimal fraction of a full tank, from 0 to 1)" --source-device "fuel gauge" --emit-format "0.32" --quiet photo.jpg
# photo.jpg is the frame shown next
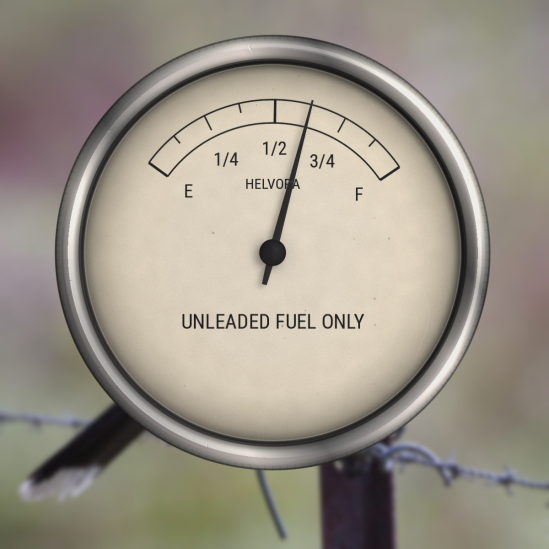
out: 0.625
